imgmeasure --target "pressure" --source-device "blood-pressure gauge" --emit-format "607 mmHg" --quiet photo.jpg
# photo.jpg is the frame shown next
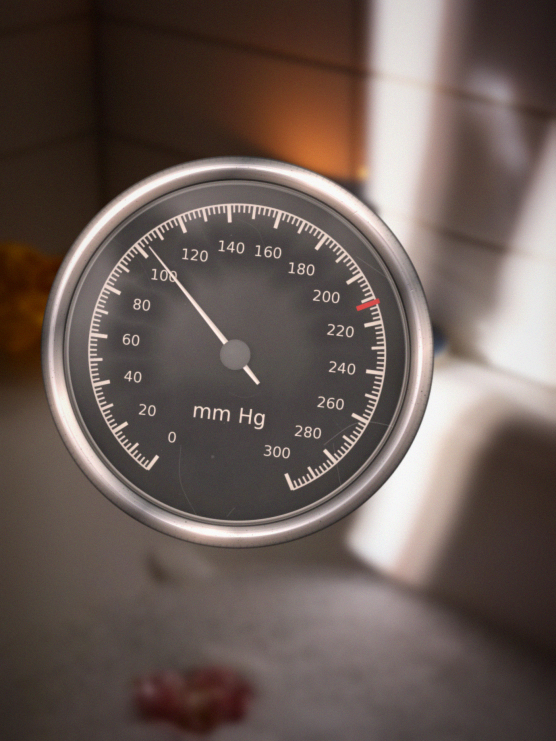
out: 104 mmHg
